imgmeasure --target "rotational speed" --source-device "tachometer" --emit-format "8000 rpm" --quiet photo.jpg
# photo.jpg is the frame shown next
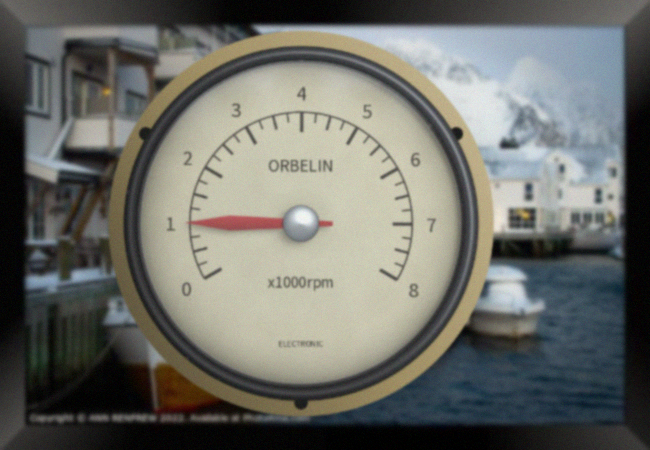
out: 1000 rpm
